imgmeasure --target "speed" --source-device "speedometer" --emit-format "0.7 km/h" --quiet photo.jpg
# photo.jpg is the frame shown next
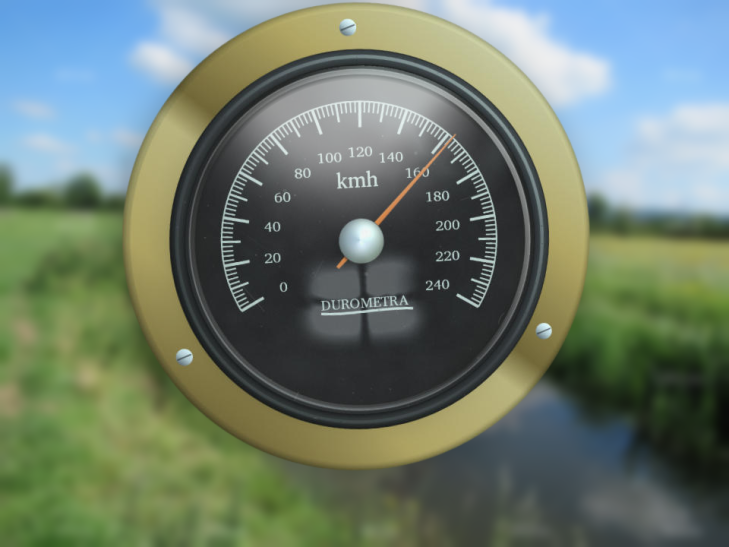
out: 162 km/h
